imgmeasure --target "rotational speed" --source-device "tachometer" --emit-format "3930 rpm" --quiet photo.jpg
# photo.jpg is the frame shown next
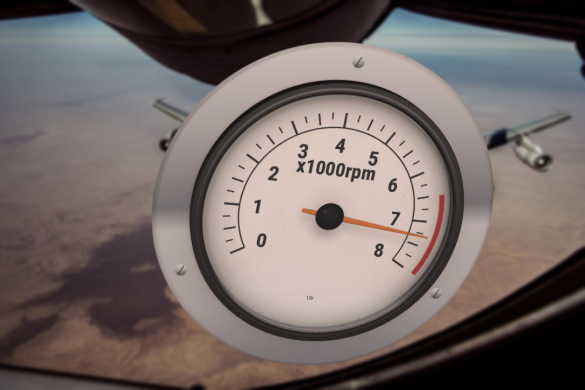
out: 7250 rpm
